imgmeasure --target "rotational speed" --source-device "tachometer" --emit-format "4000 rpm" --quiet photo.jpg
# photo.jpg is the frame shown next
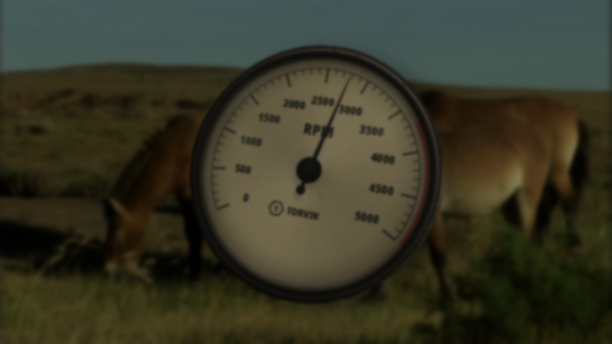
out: 2800 rpm
